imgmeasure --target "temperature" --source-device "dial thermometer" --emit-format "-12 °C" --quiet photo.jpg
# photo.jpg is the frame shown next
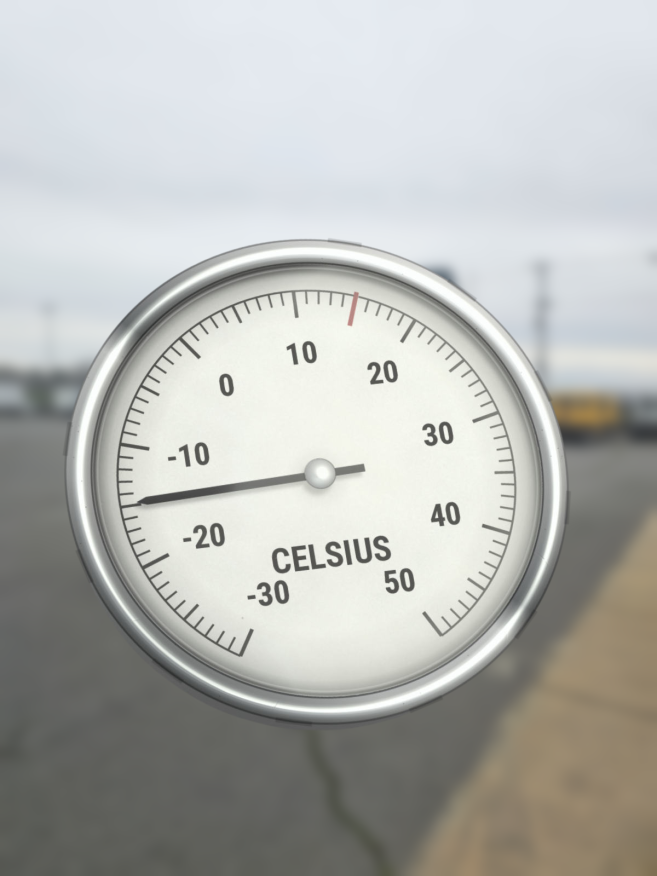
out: -15 °C
